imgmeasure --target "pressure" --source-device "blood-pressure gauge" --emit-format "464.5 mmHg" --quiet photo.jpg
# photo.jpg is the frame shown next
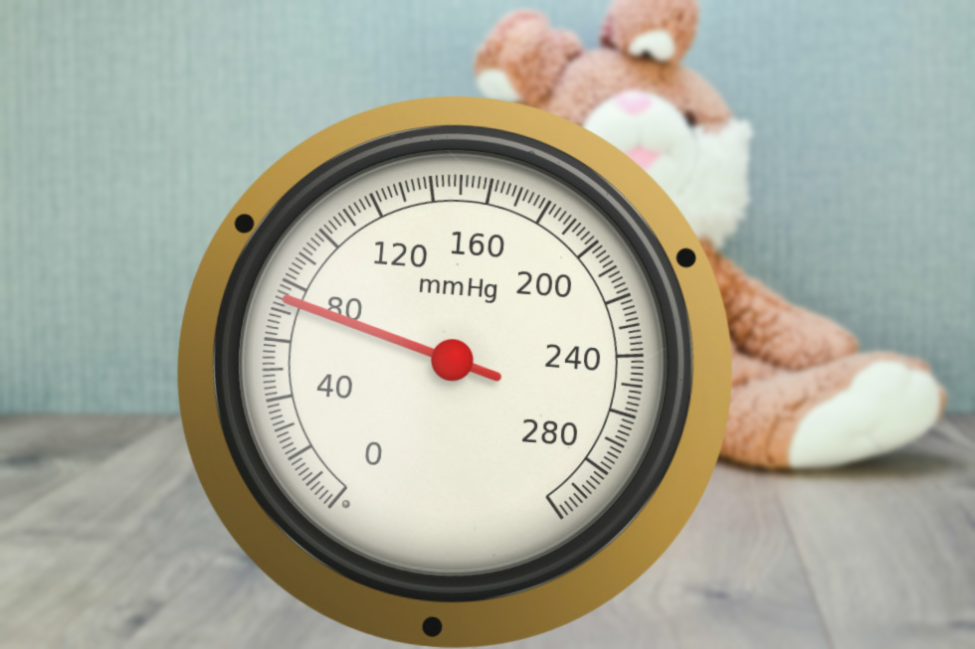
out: 74 mmHg
